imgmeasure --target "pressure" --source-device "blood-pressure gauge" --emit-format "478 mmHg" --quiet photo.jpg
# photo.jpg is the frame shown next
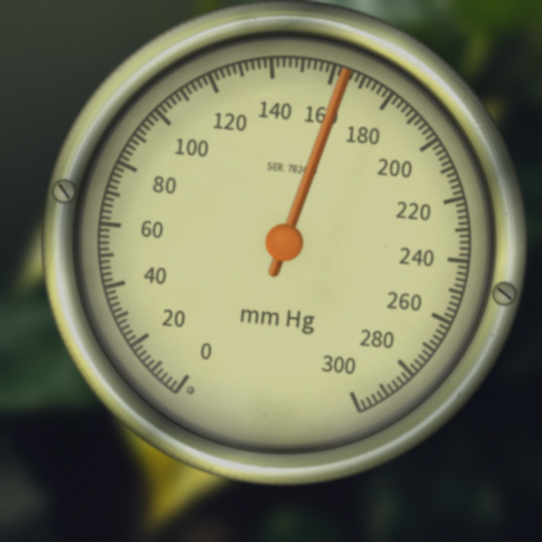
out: 164 mmHg
